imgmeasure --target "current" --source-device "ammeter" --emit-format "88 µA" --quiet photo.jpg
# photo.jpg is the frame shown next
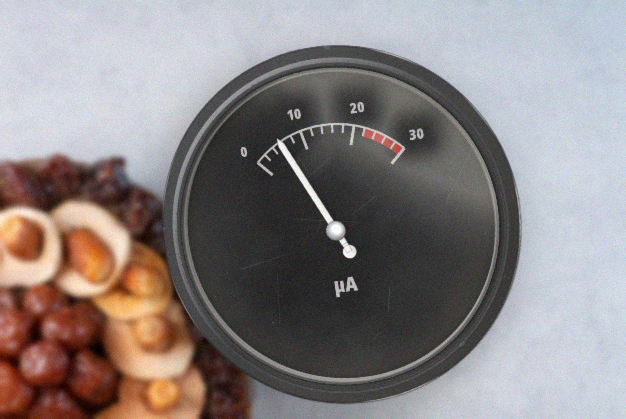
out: 6 µA
